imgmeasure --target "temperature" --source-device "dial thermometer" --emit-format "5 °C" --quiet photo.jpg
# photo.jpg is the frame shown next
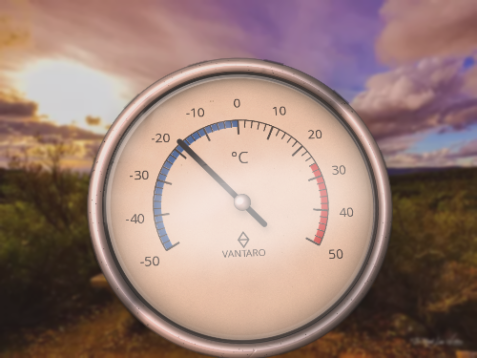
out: -18 °C
